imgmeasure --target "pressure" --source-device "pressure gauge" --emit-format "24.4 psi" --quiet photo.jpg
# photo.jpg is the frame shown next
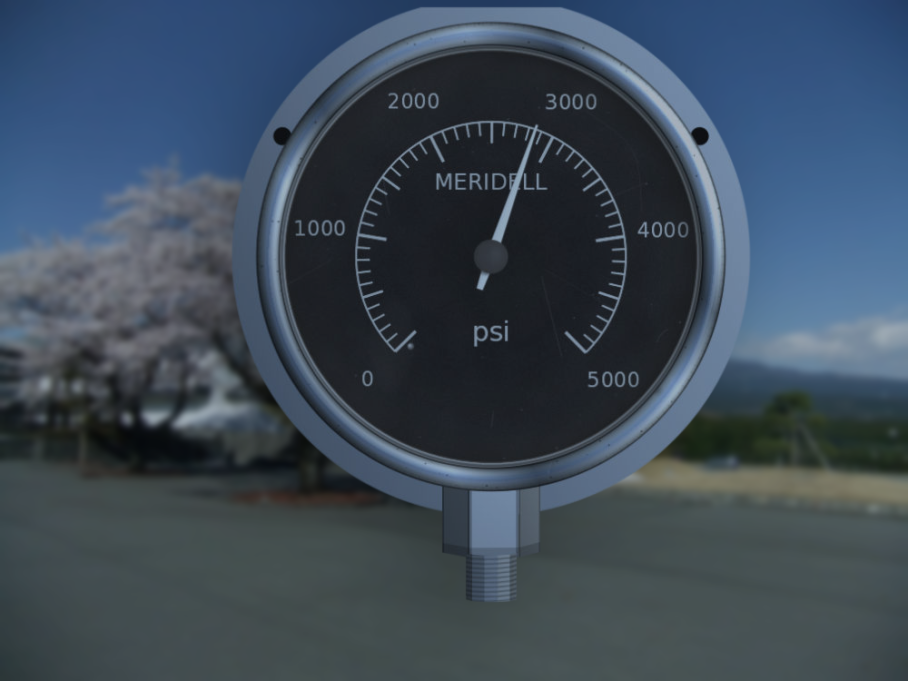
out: 2850 psi
